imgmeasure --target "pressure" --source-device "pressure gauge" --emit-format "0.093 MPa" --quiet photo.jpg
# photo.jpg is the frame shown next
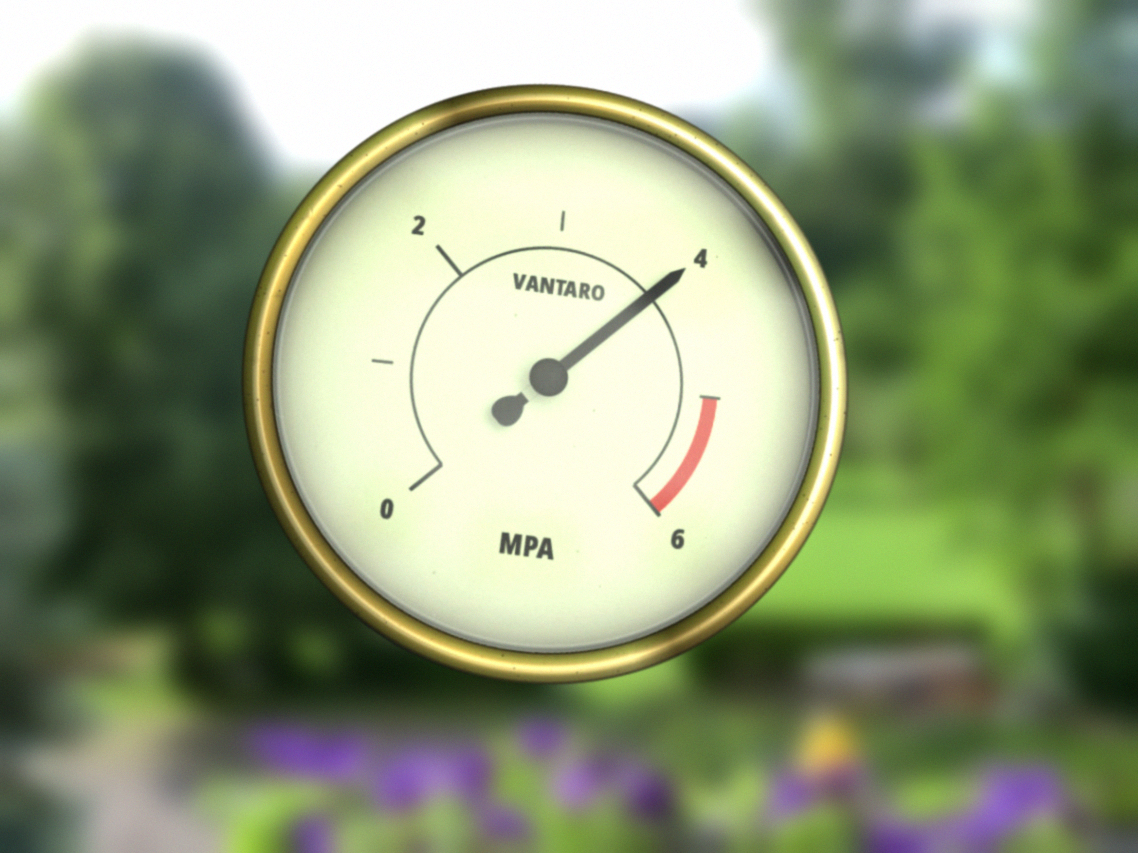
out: 4 MPa
